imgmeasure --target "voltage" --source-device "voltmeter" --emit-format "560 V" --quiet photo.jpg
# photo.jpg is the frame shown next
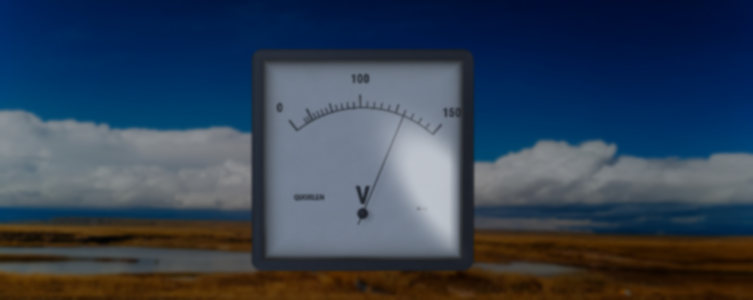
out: 130 V
